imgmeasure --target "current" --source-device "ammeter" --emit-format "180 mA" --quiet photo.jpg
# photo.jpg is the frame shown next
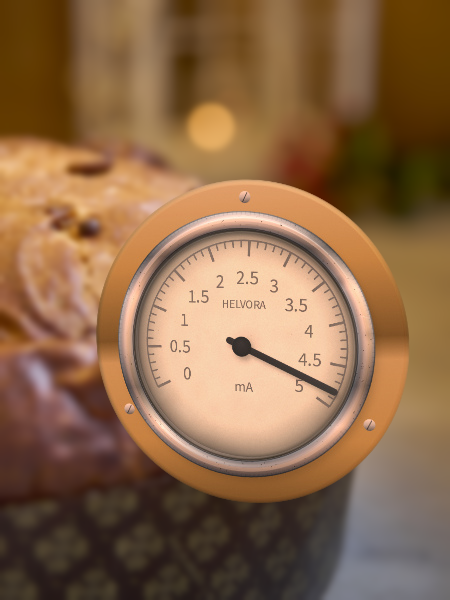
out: 4.8 mA
